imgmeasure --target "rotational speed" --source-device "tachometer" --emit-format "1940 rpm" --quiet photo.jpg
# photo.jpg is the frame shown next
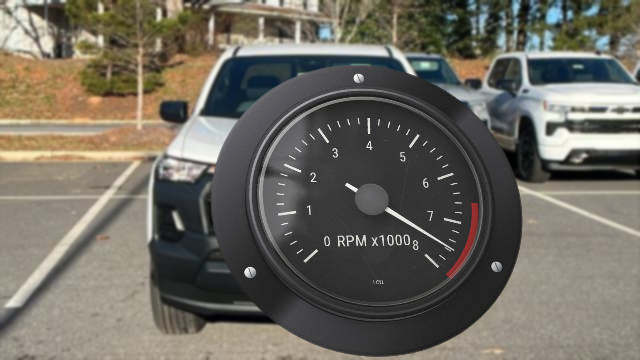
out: 7600 rpm
